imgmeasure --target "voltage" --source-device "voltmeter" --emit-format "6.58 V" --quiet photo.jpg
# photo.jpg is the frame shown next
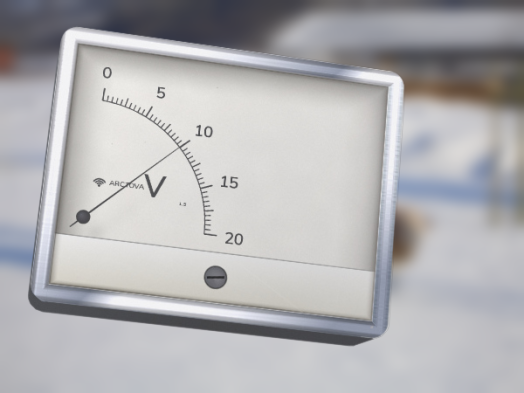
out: 10 V
